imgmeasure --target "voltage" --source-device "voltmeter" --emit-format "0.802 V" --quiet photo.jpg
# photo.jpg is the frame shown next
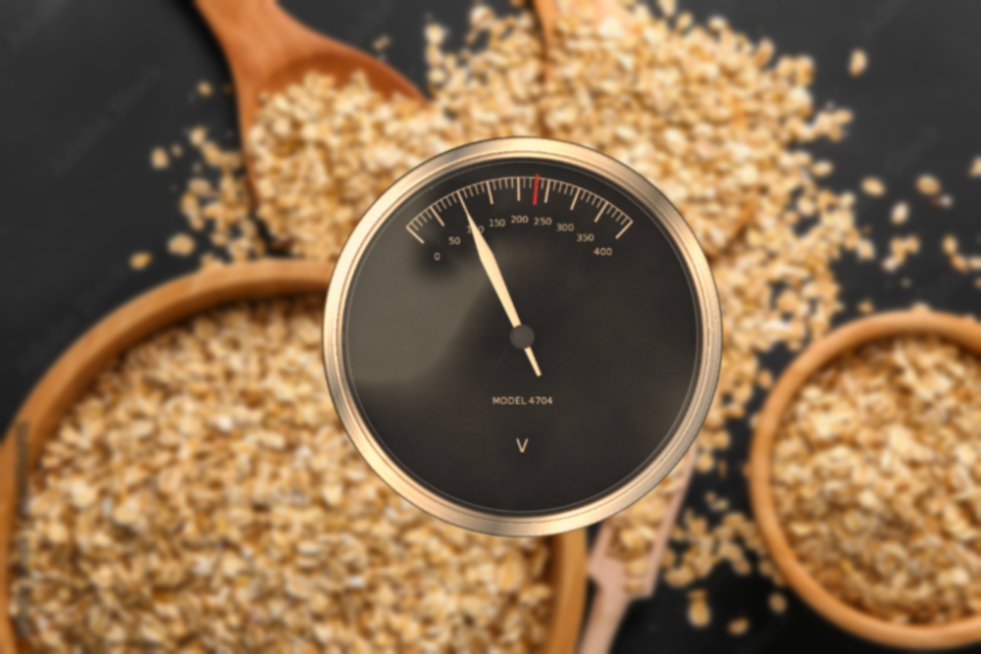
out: 100 V
